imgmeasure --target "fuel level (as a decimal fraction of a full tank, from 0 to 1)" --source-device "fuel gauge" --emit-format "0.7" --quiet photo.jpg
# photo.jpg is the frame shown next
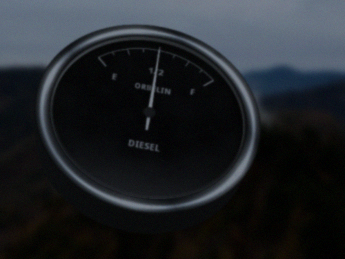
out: 0.5
